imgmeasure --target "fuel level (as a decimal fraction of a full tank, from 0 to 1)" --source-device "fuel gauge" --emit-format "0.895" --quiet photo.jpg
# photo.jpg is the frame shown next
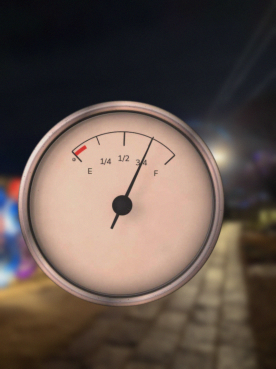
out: 0.75
